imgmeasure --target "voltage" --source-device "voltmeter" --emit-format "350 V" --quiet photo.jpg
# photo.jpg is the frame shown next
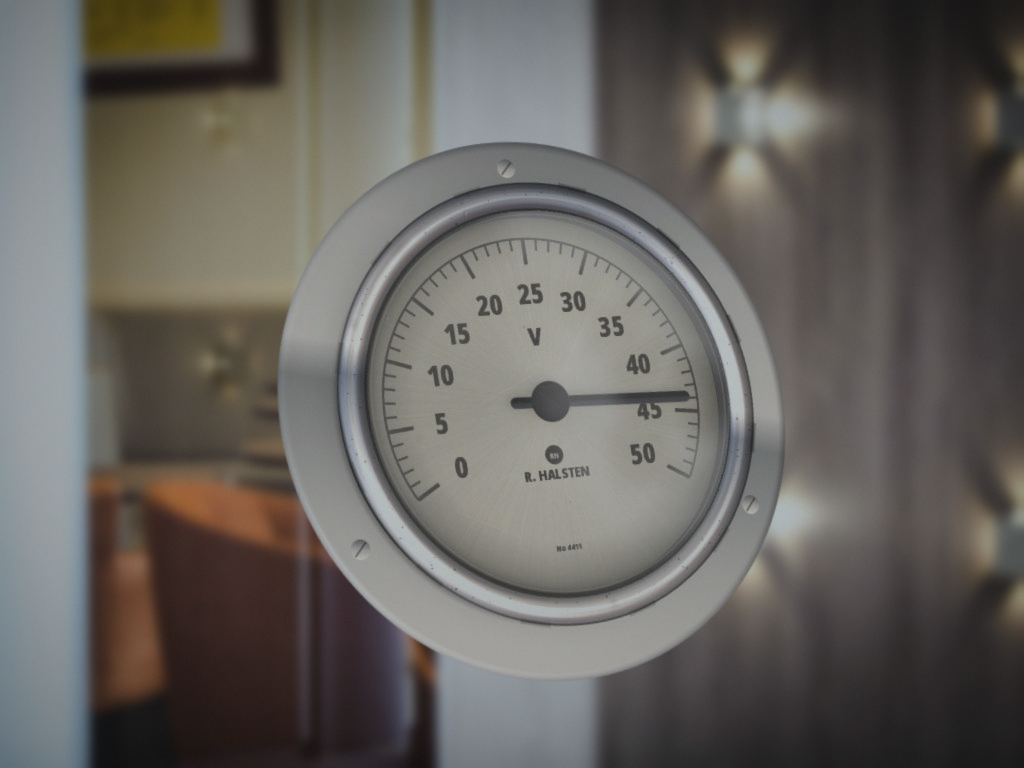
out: 44 V
